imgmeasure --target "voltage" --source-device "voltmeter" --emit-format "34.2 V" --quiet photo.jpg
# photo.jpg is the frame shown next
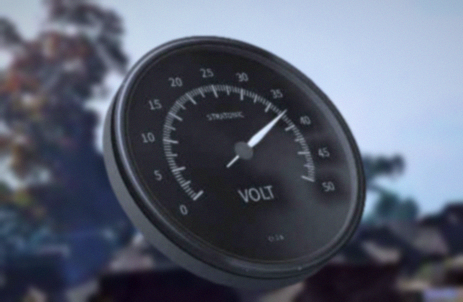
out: 37.5 V
